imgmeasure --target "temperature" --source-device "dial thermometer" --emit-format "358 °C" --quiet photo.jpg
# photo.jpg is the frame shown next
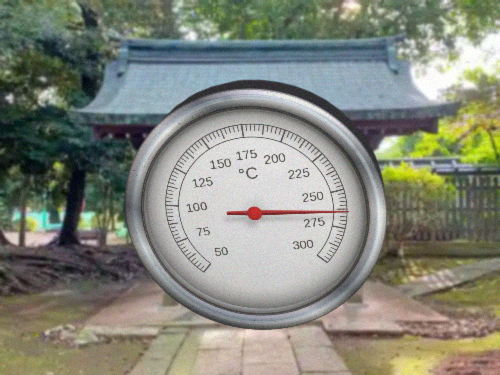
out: 262.5 °C
